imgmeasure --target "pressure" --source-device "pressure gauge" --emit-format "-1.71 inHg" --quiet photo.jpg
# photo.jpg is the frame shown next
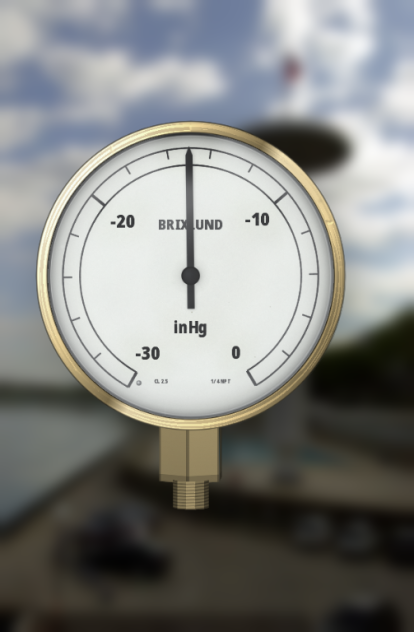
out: -15 inHg
